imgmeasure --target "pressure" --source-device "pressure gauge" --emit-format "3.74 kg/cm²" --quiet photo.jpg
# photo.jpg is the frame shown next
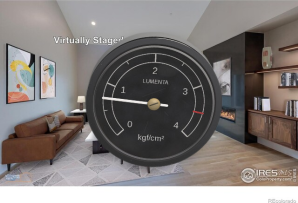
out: 0.75 kg/cm²
